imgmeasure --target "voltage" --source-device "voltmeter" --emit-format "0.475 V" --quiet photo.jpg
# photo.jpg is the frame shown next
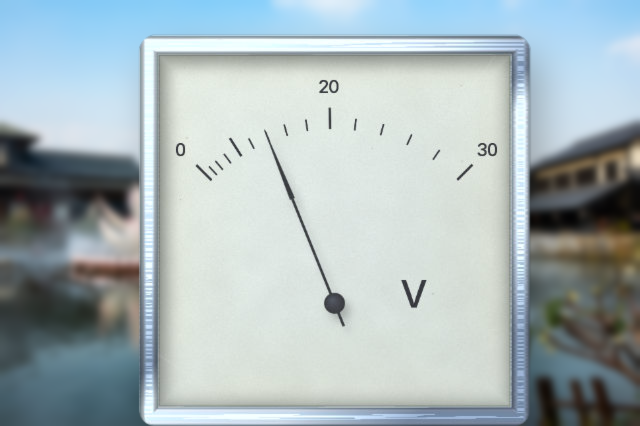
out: 14 V
